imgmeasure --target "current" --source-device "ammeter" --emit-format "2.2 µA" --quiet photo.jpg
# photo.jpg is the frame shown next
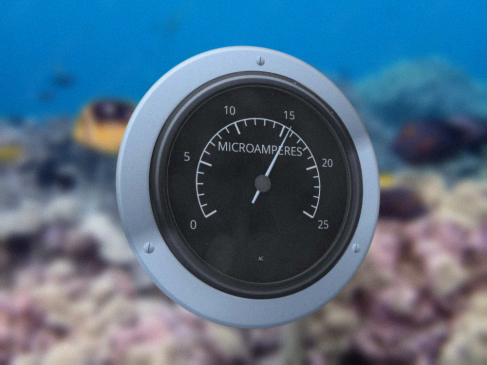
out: 15.5 µA
